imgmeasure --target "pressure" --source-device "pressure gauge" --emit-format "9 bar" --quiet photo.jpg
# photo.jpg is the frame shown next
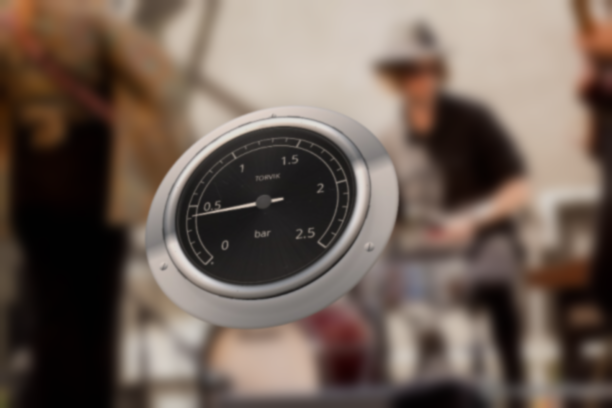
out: 0.4 bar
